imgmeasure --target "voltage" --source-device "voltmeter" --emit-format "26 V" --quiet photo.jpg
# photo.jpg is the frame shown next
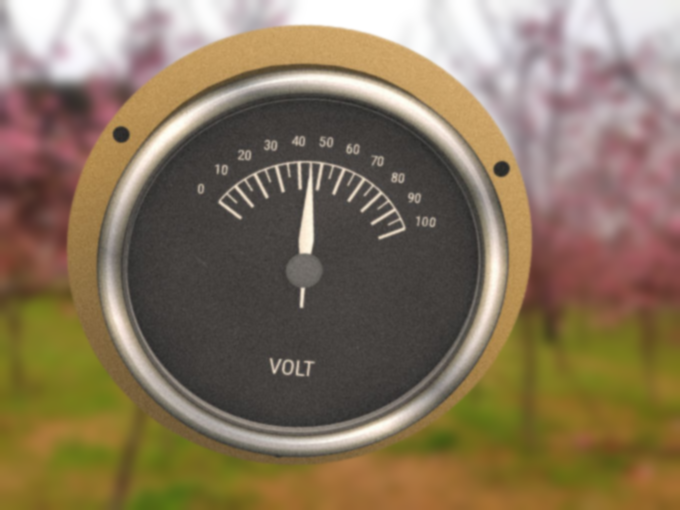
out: 45 V
